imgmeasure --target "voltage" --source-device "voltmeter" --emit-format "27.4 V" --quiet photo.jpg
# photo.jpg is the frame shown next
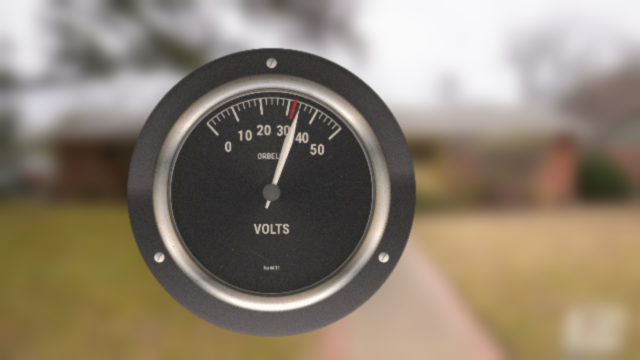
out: 34 V
